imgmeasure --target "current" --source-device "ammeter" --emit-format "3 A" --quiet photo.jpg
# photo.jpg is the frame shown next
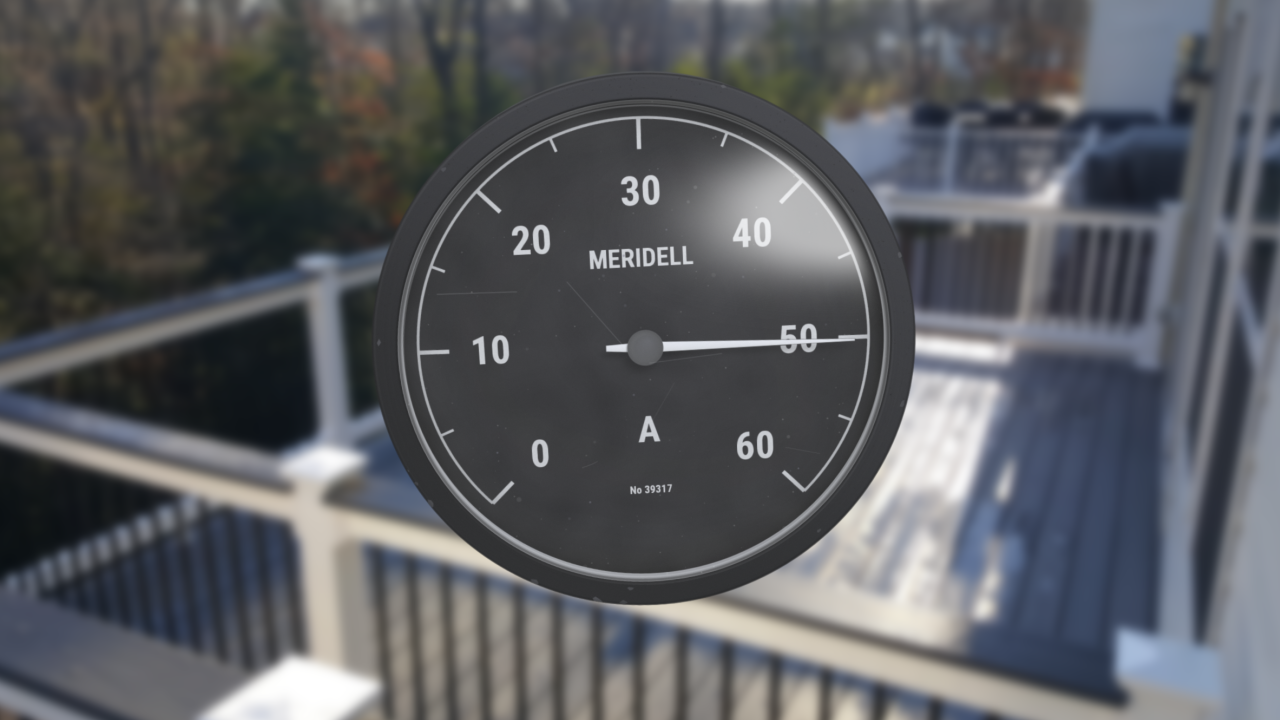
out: 50 A
